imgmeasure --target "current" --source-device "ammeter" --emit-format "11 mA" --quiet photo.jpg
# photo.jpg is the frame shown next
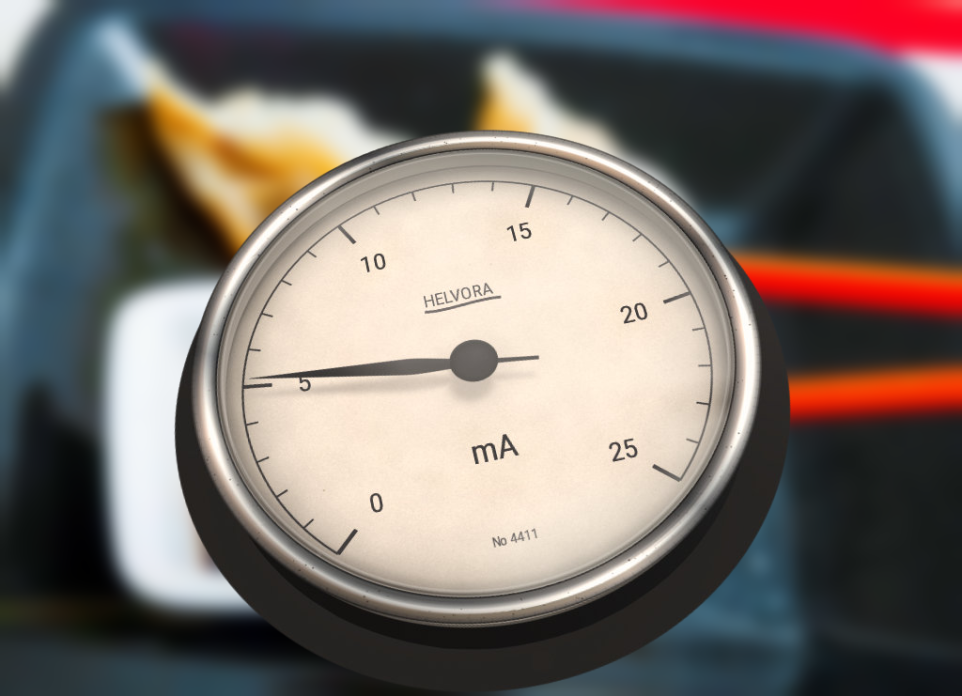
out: 5 mA
